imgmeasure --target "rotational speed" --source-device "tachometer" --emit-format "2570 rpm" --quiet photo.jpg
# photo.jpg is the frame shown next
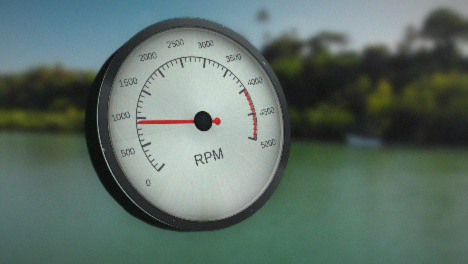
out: 900 rpm
